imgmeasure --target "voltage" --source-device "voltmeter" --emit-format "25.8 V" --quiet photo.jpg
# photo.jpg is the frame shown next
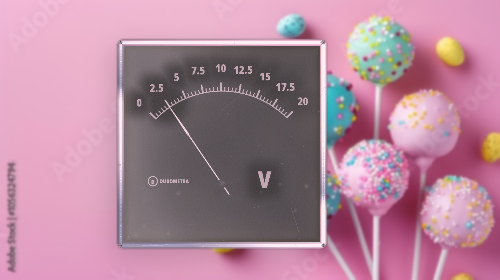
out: 2.5 V
